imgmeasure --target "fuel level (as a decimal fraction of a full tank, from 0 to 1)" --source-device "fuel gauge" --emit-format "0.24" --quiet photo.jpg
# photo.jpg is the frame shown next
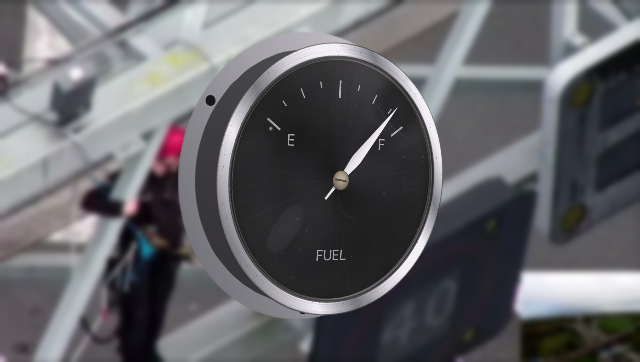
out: 0.875
